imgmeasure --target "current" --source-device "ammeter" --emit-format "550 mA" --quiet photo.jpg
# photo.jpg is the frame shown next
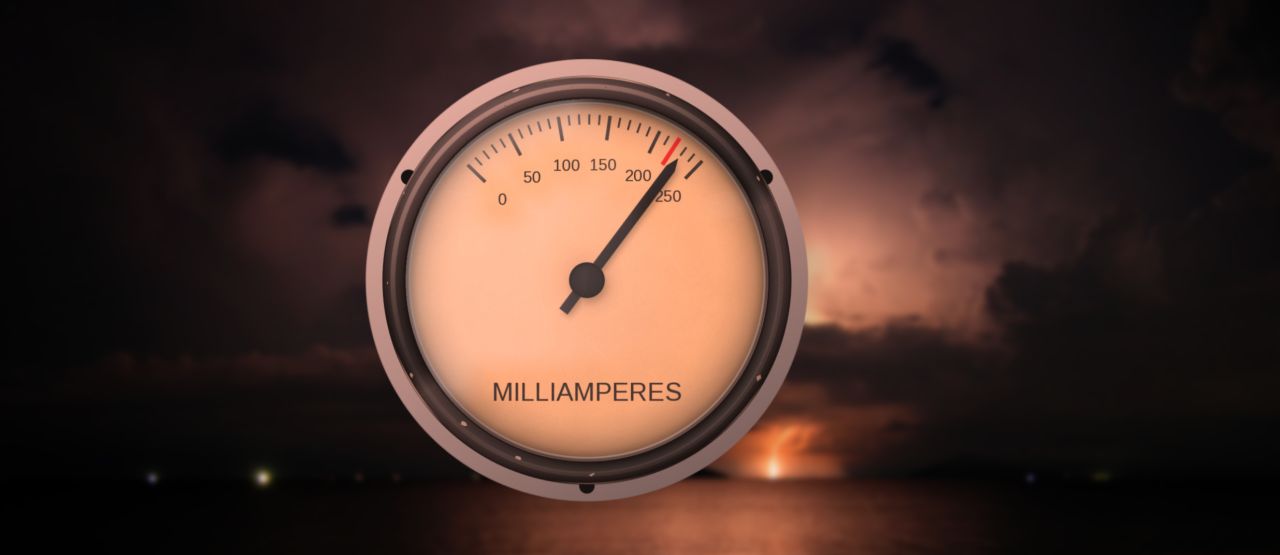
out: 230 mA
